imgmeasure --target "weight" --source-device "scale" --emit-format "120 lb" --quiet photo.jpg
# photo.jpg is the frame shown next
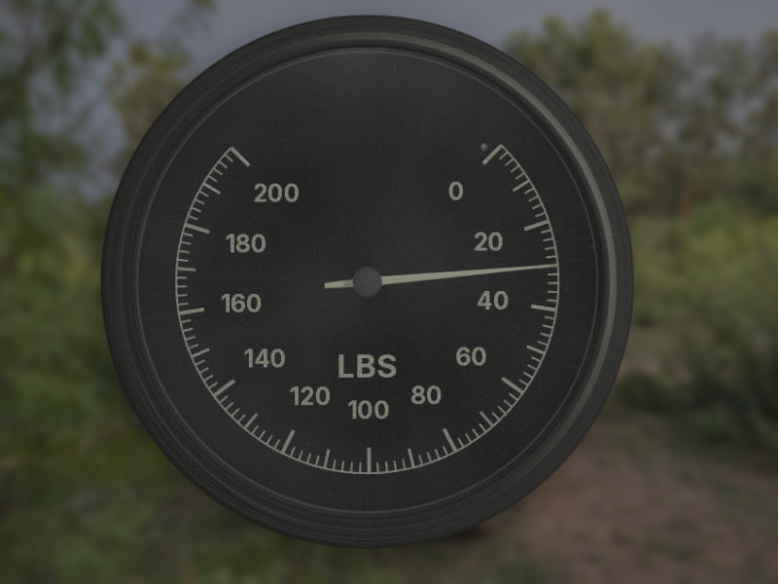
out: 30 lb
